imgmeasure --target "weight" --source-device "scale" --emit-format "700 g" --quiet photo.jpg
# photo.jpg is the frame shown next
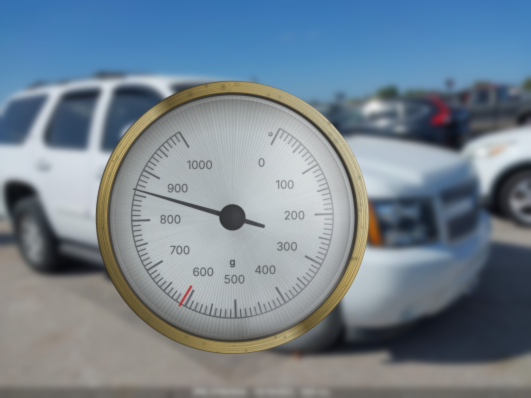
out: 860 g
